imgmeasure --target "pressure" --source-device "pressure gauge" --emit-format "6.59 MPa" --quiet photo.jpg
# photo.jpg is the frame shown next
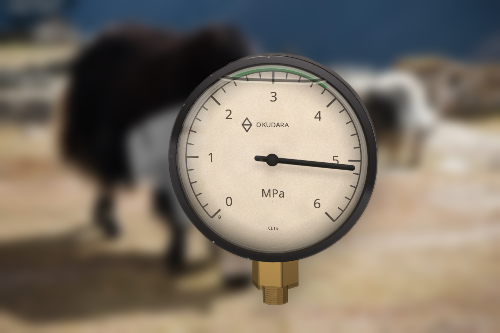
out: 5.1 MPa
